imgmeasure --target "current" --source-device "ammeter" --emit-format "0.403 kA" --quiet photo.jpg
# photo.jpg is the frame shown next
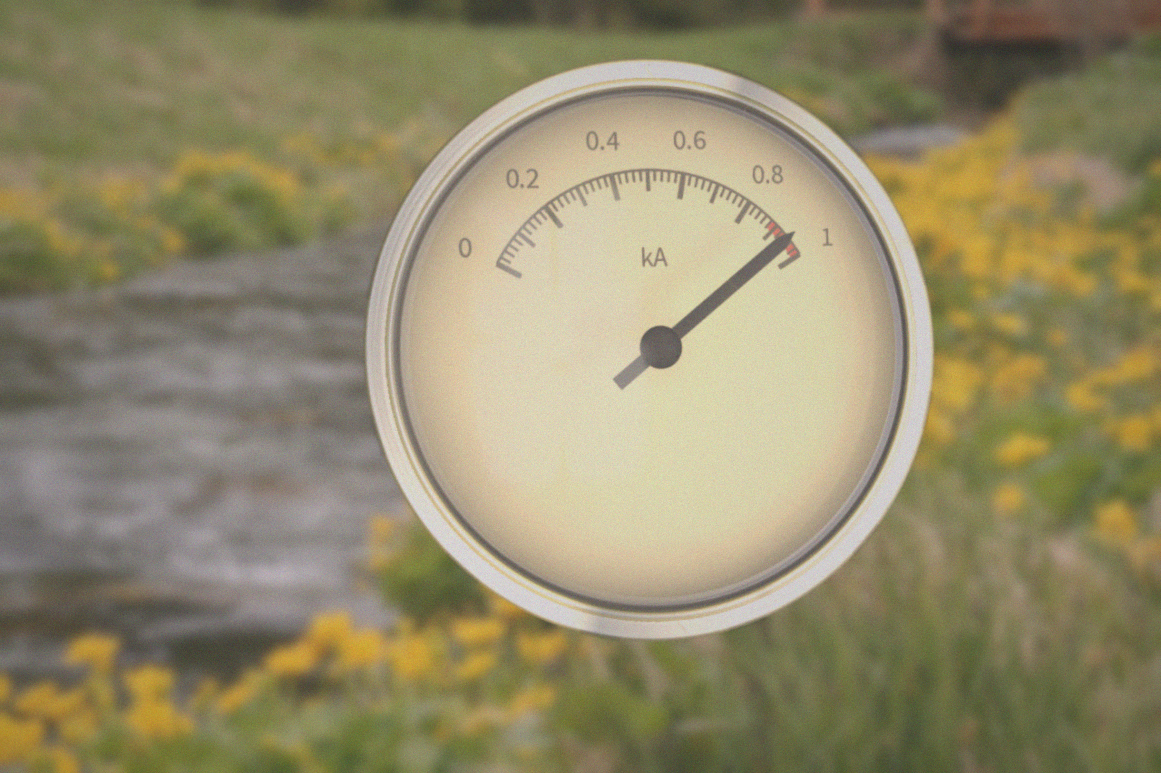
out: 0.94 kA
